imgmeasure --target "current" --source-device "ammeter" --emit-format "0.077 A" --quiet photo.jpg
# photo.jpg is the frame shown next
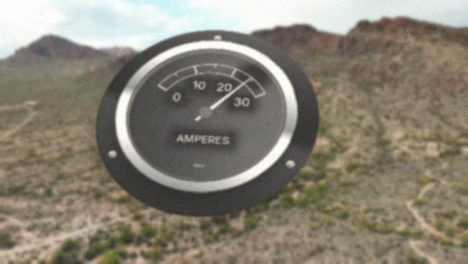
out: 25 A
